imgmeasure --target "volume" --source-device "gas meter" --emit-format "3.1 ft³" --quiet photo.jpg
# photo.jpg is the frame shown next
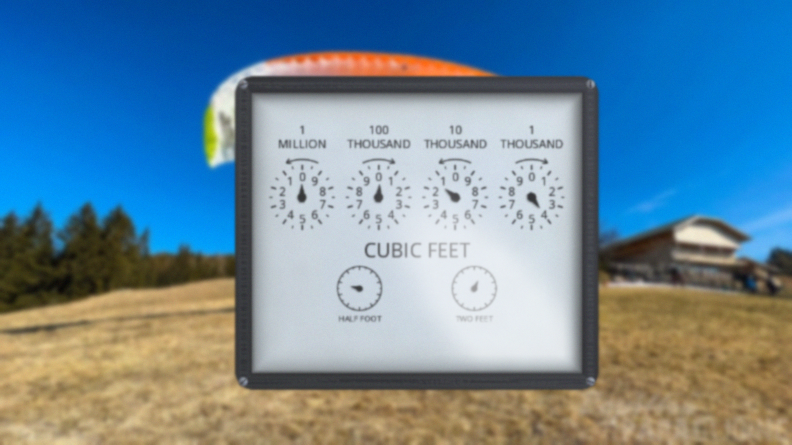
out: 1400 ft³
